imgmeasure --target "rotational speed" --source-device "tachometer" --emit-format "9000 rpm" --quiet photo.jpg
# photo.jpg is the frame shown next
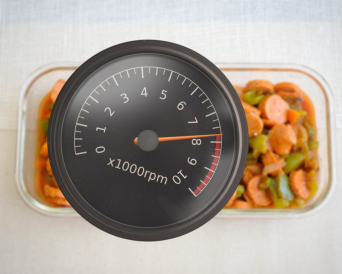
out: 7750 rpm
